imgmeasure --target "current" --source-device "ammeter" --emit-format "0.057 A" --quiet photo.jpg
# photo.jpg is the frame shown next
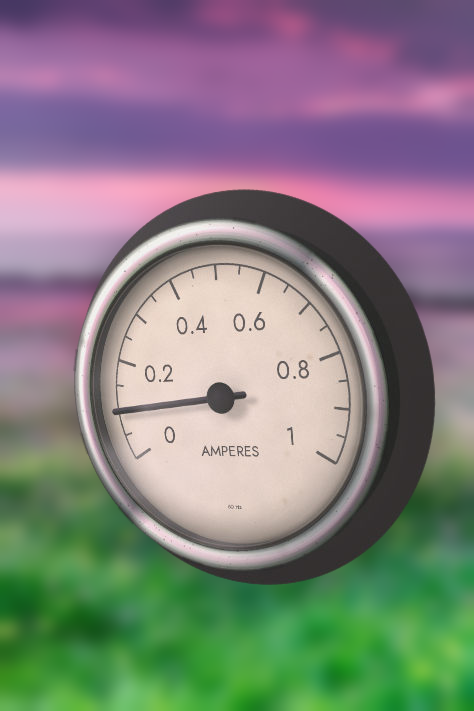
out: 0.1 A
